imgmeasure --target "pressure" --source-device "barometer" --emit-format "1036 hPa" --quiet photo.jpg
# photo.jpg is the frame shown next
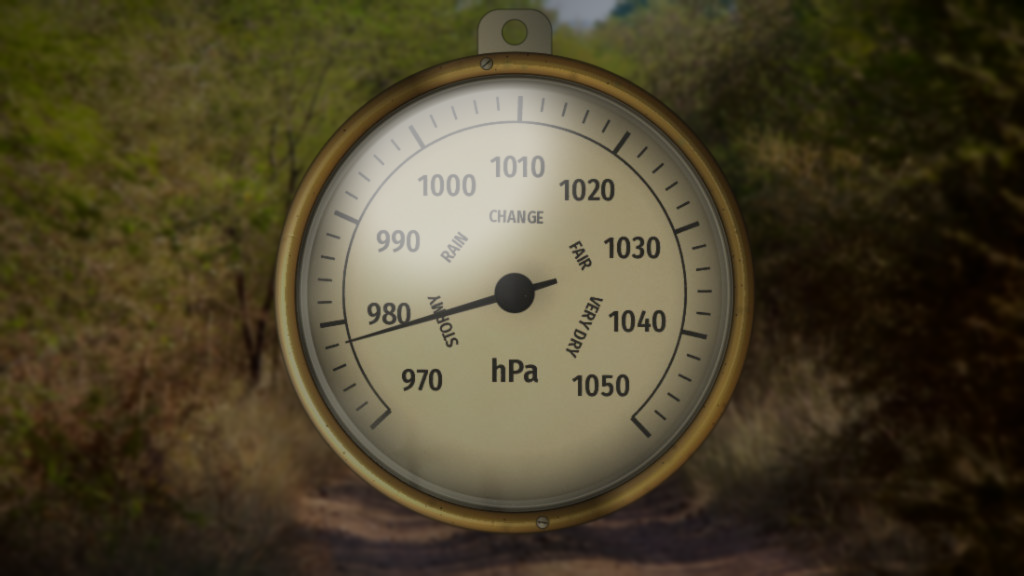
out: 978 hPa
